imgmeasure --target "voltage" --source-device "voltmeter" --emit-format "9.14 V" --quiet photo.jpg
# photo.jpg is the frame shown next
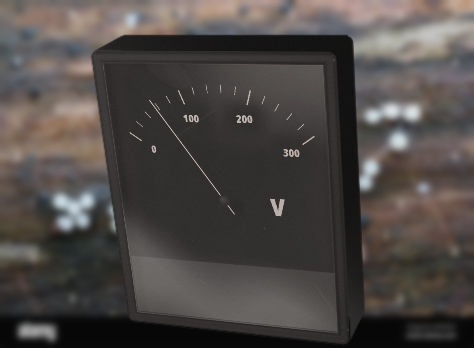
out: 60 V
